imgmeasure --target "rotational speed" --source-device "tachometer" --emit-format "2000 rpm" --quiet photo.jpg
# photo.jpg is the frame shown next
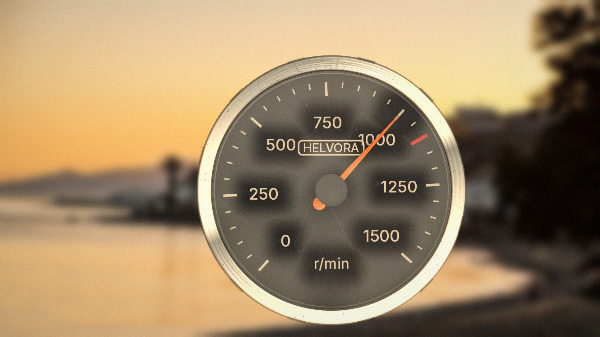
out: 1000 rpm
